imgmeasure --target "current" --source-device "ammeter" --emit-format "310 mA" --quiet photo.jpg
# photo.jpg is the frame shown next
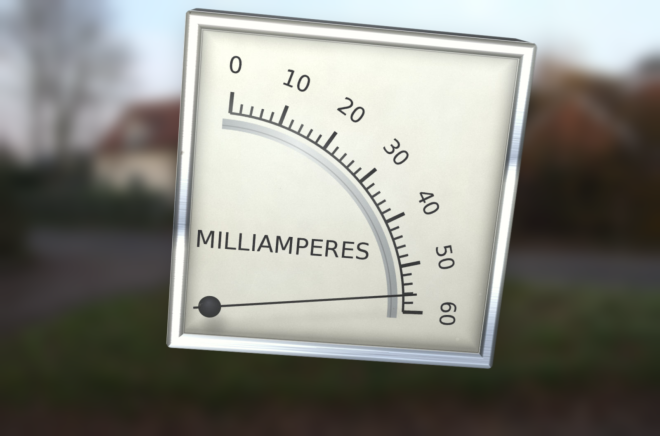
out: 56 mA
